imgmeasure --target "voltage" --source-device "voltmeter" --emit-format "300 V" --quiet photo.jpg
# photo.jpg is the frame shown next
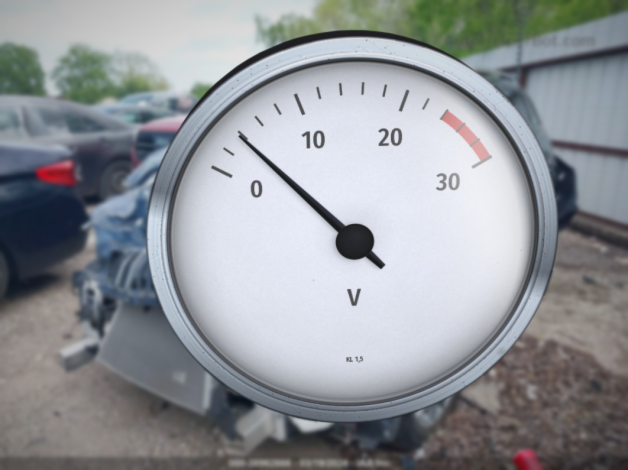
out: 4 V
